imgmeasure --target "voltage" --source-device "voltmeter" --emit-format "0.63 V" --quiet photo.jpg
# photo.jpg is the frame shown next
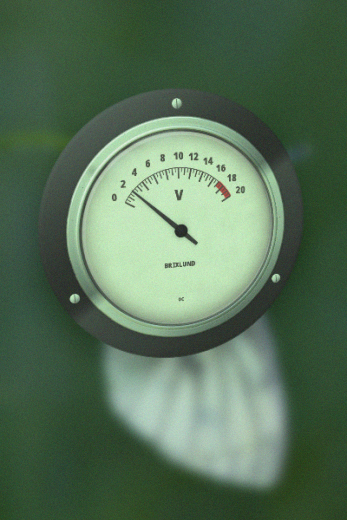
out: 2 V
